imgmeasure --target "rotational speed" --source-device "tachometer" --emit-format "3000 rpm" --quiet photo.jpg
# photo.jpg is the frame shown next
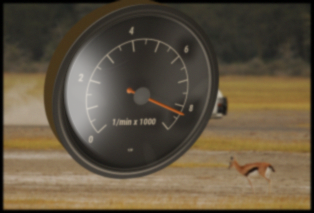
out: 8250 rpm
